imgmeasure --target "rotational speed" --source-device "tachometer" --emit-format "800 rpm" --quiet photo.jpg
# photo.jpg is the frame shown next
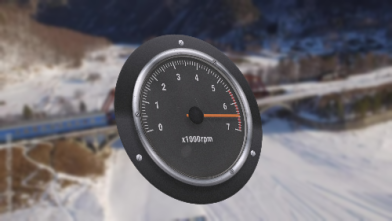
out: 6500 rpm
